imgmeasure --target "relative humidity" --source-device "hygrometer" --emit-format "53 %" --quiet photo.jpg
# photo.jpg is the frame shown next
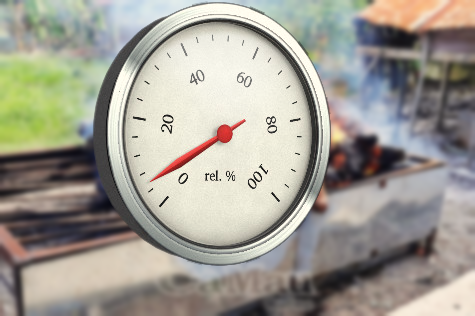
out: 6 %
